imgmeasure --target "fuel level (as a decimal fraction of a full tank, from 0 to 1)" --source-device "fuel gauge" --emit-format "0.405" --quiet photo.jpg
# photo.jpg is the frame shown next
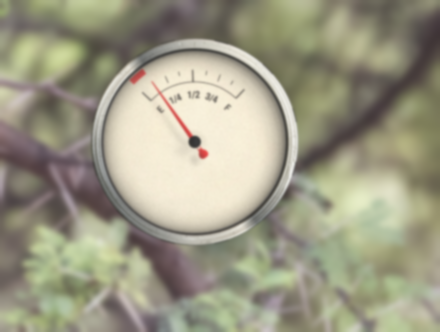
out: 0.125
